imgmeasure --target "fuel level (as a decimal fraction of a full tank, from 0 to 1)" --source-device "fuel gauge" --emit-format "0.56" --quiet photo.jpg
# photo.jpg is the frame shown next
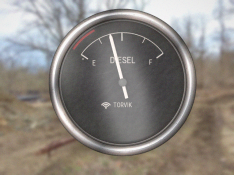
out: 0.375
